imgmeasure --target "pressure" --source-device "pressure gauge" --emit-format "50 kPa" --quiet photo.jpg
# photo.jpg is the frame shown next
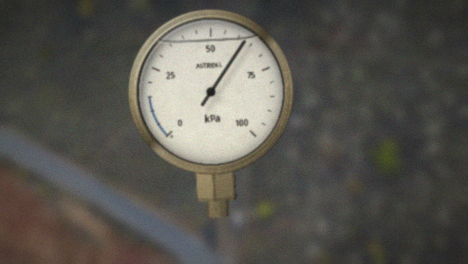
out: 62.5 kPa
